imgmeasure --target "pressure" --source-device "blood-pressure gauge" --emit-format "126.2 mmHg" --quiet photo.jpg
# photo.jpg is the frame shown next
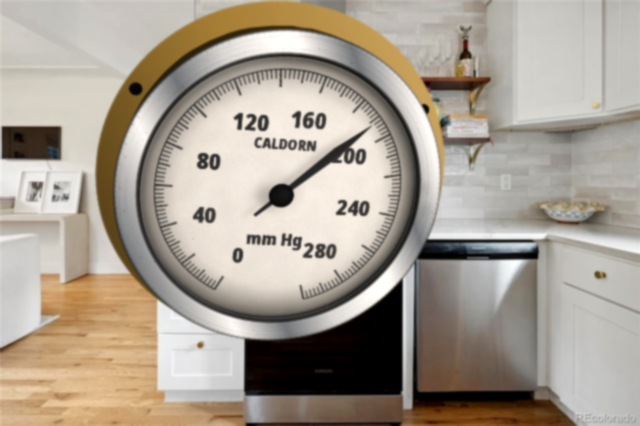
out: 190 mmHg
